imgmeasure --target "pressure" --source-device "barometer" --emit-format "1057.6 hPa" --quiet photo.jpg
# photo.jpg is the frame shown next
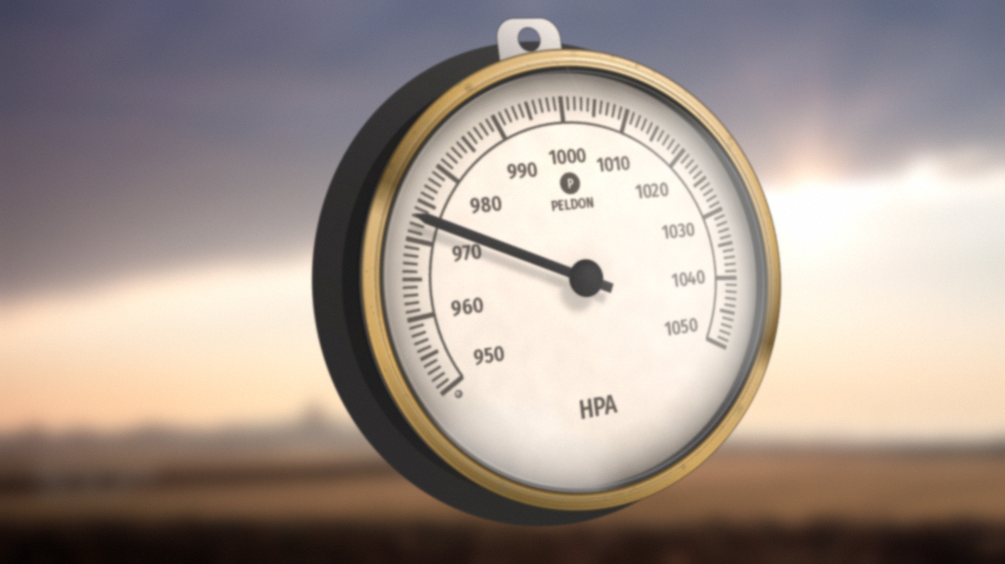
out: 973 hPa
